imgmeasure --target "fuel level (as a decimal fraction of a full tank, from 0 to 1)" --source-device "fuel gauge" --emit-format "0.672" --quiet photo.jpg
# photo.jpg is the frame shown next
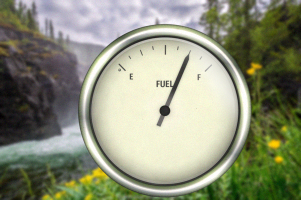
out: 0.75
